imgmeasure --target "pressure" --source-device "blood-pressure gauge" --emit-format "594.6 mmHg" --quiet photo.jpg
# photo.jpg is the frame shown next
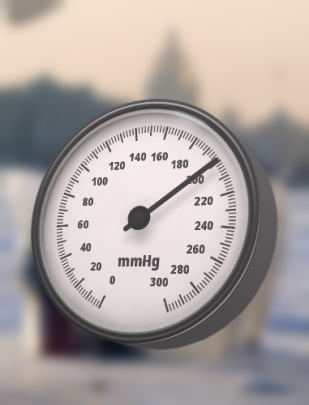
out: 200 mmHg
